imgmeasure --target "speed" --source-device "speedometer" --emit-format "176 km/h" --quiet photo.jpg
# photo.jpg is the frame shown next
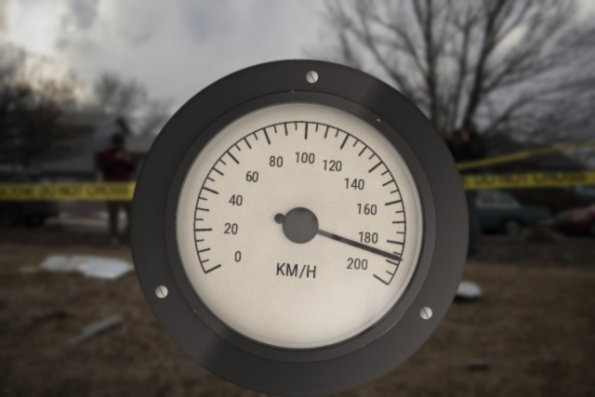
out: 187.5 km/h
